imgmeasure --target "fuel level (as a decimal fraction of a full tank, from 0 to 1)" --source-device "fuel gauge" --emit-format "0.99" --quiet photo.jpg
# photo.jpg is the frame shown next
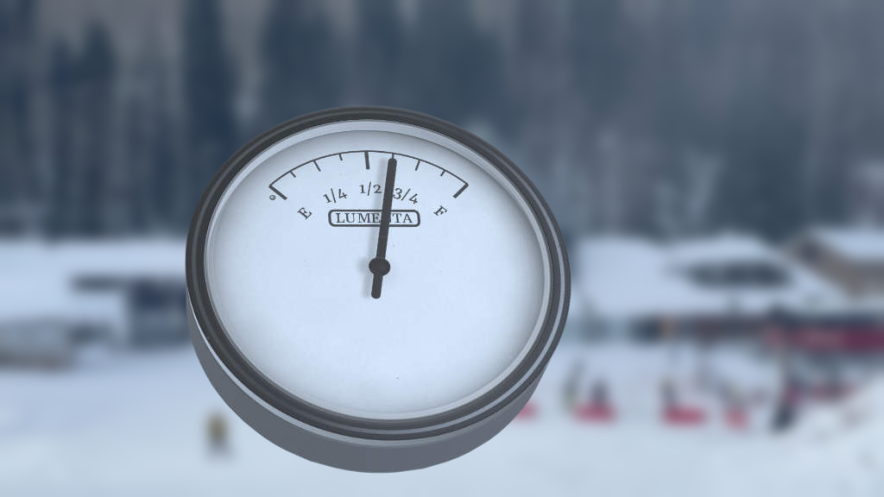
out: 0.625
